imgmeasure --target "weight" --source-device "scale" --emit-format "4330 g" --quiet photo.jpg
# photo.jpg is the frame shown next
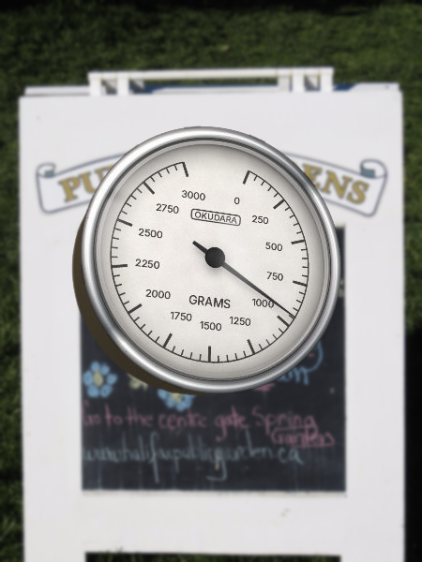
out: 950 g
